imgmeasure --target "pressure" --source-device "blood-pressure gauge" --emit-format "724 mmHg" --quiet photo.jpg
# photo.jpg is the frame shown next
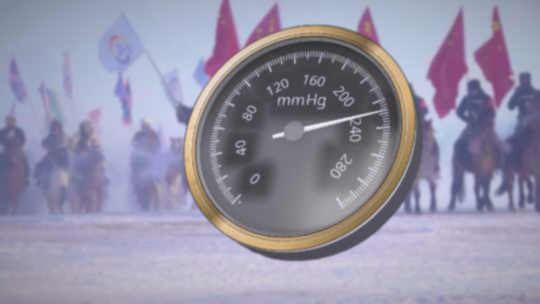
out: 230 mmHg
